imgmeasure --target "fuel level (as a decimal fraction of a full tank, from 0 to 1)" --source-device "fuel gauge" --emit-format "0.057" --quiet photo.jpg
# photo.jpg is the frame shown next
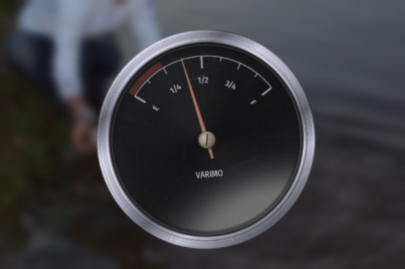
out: 0.375
